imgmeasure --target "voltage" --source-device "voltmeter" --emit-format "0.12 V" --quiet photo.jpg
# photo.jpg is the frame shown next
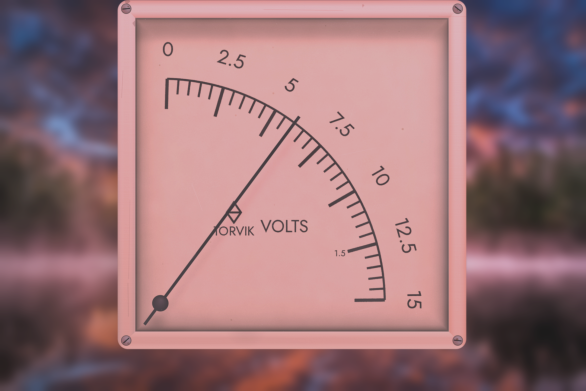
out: 6 V
